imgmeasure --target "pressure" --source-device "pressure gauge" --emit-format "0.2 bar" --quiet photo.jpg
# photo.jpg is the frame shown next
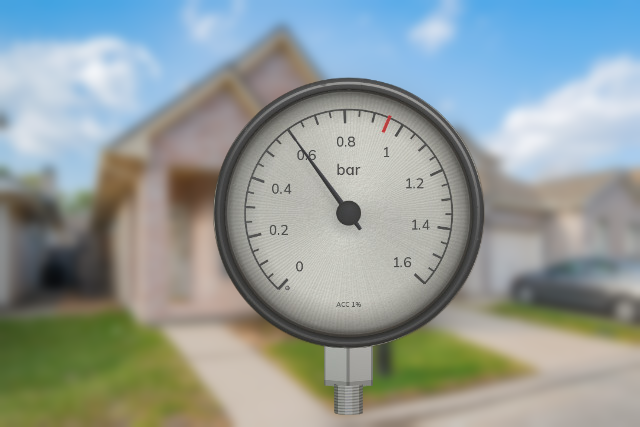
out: 0.6 bar
